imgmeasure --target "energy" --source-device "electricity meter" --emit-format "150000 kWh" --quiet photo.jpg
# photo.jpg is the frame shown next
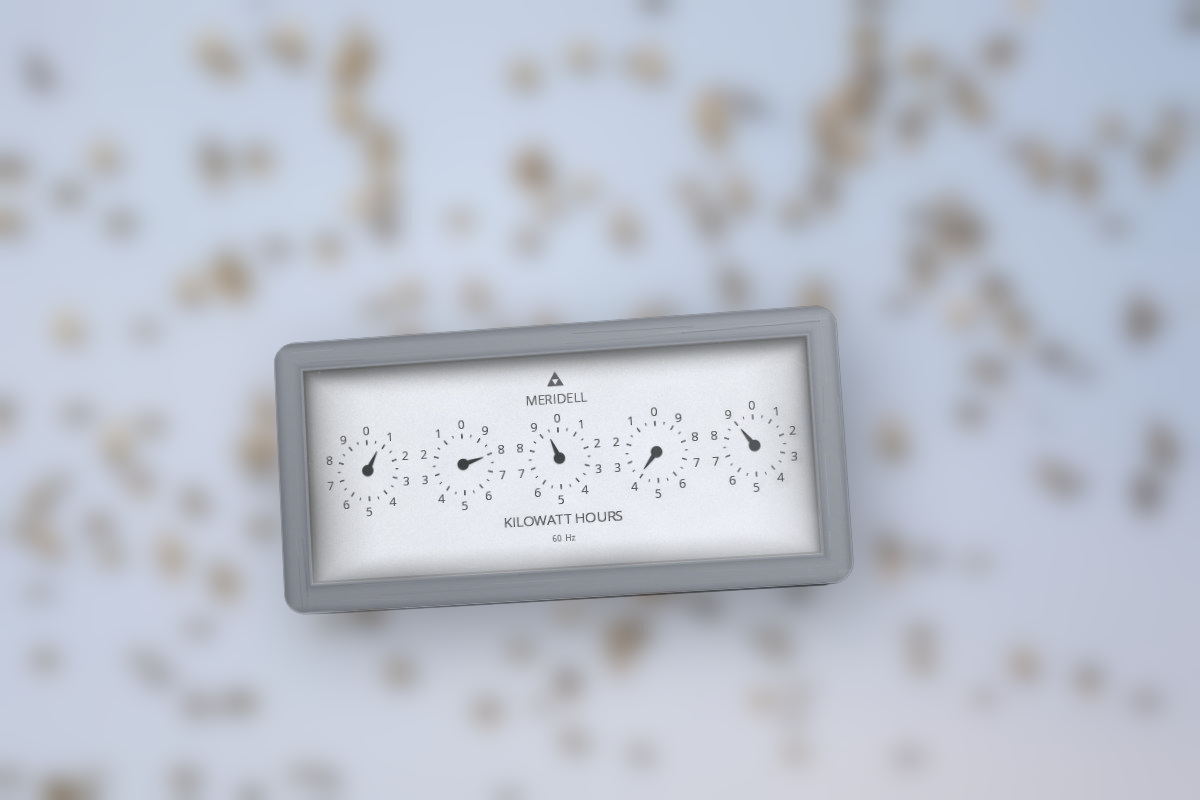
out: 7939 kWh
